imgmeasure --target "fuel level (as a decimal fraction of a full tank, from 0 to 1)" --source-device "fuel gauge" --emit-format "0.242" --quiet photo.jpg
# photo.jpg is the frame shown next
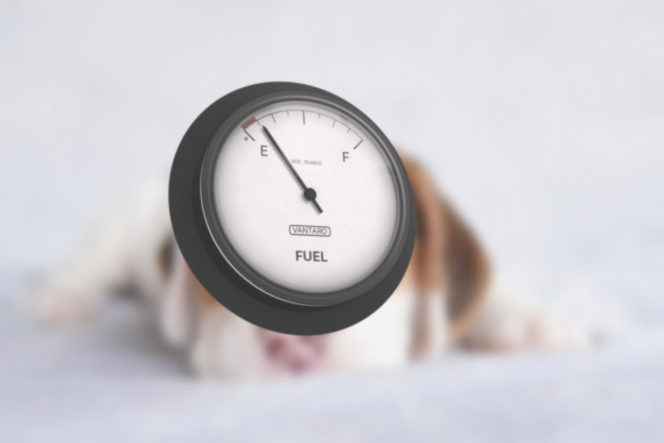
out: 0.125
